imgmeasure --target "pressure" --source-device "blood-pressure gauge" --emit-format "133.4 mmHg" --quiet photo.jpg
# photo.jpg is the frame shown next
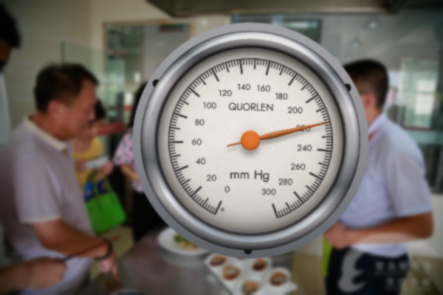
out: 220 mmHg
